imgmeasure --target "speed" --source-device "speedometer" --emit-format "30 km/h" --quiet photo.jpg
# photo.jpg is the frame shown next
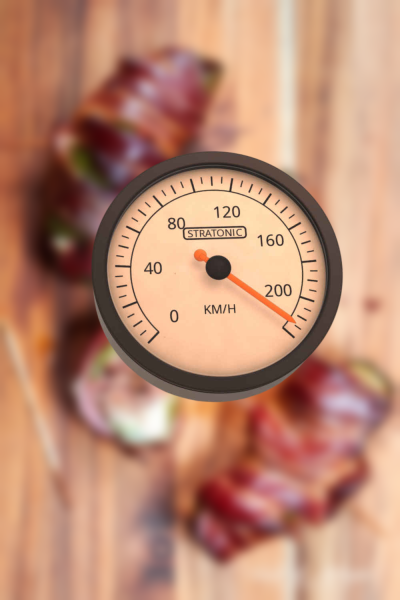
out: 215 km/h
